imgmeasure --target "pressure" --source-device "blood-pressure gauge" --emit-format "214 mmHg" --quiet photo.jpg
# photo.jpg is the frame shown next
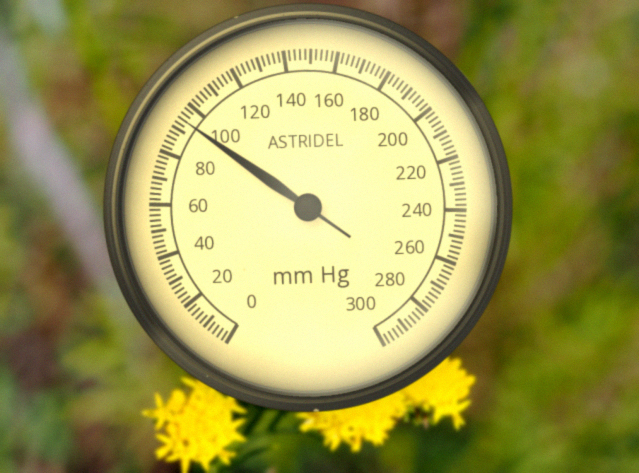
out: 94 mmHg
